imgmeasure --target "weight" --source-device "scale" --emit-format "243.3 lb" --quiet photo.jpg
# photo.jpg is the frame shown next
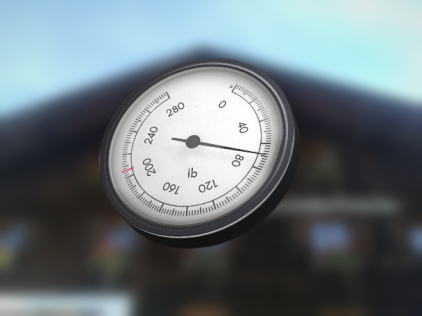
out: 70 lb
